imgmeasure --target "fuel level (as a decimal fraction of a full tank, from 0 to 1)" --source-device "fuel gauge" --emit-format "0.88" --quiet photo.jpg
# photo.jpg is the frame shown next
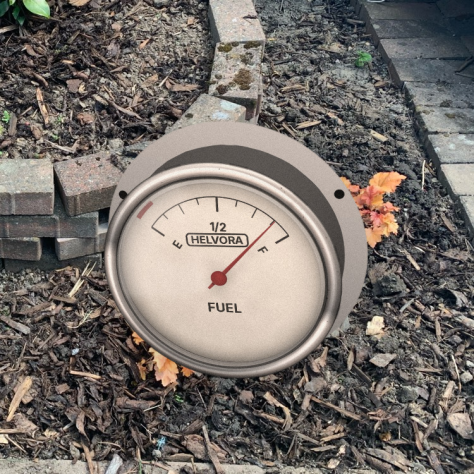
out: 0.875
